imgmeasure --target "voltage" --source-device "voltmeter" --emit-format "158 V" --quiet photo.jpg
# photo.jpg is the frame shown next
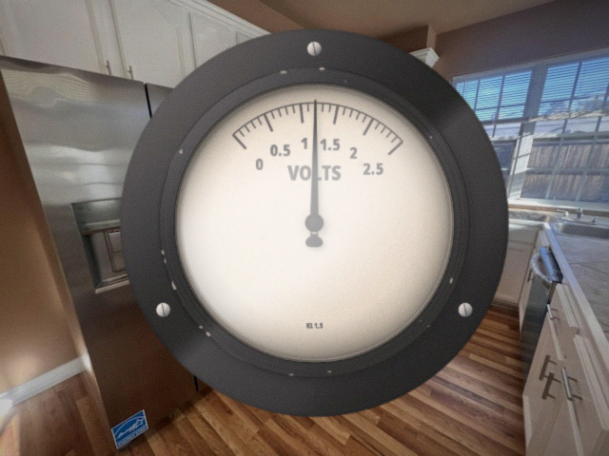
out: 1.2 V
